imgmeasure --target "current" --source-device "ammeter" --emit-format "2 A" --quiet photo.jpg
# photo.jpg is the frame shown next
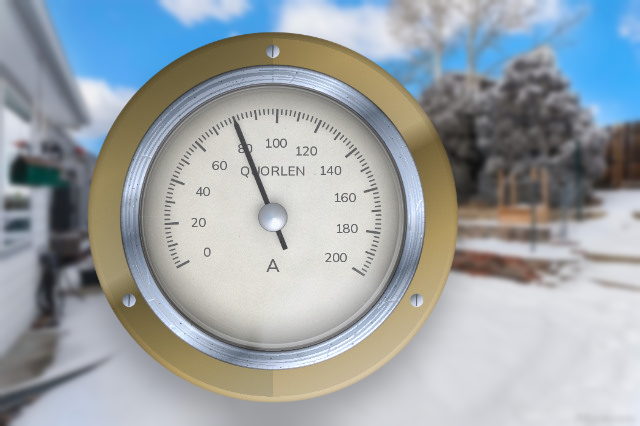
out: 80 A
